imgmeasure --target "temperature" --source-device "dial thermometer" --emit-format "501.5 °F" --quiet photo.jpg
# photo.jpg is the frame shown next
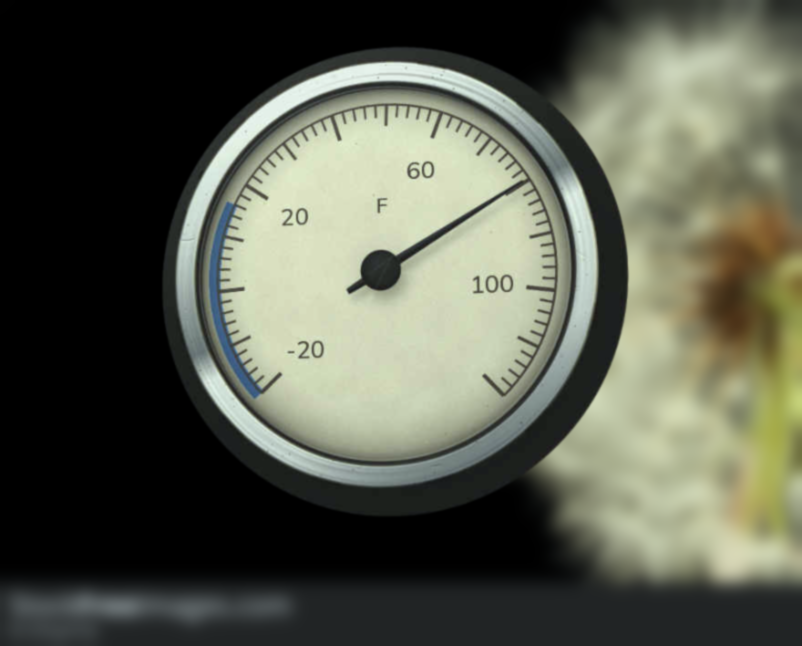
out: 80 °F
